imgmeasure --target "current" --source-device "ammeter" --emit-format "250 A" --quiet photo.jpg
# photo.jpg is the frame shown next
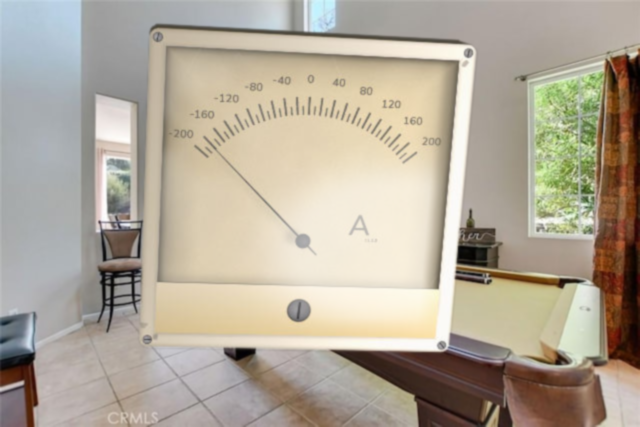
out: -180 A
